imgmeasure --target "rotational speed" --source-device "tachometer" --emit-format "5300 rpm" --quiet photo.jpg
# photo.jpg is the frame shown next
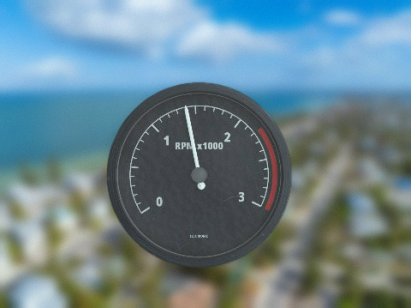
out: 1400 rpm
